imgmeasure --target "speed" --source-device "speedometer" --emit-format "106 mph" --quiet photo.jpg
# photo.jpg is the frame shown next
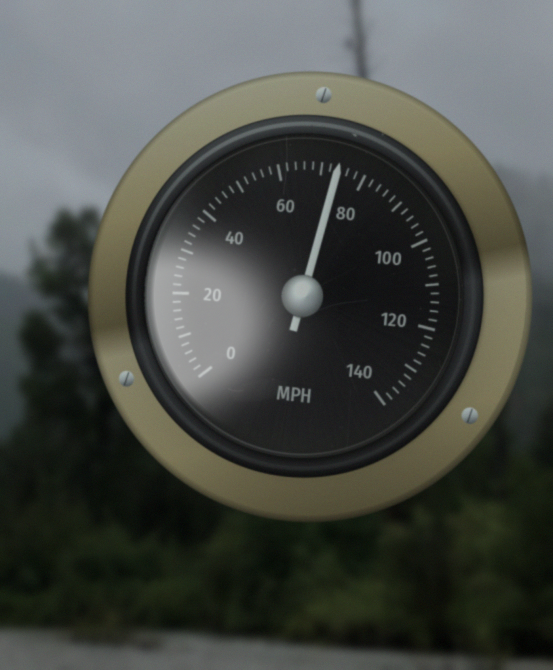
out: 74 mph
